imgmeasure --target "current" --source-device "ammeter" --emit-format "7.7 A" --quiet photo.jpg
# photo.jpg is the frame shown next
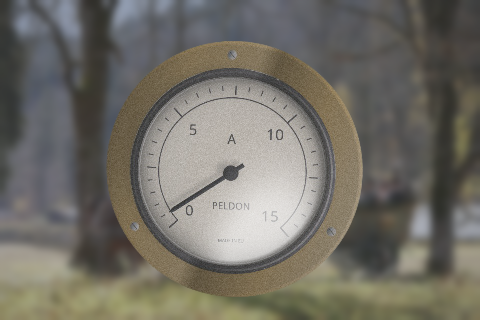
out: 0.5 A
